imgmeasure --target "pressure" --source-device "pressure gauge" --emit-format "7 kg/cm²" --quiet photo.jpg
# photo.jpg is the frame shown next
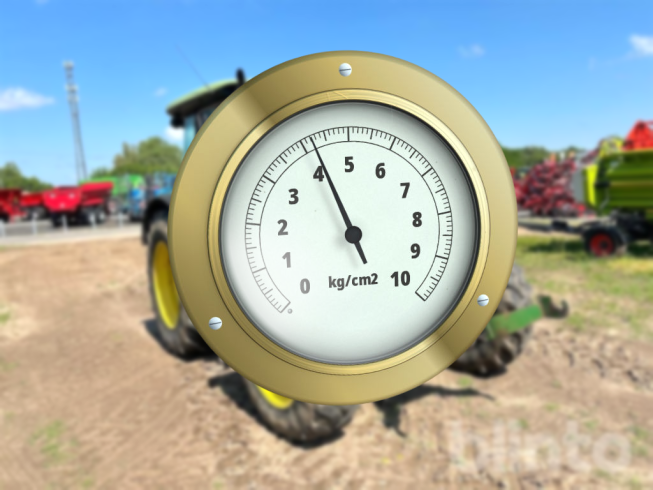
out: 4.2 kg/cm²
